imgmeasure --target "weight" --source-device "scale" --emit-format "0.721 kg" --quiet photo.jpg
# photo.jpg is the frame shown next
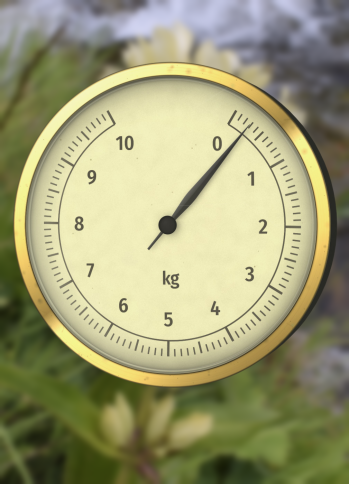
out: 0.3 kg
